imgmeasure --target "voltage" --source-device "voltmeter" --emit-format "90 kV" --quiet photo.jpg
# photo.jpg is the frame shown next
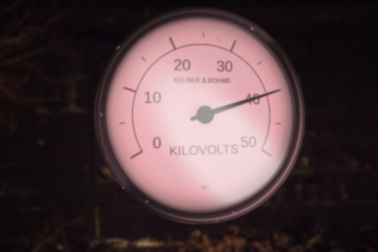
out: 40 kV
